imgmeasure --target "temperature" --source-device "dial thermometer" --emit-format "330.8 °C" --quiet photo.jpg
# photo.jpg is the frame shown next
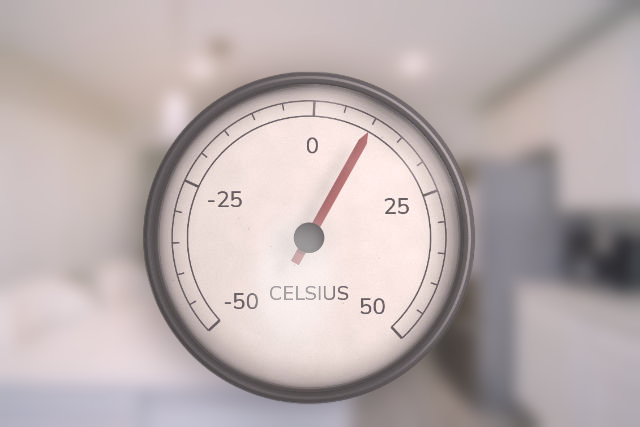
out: 10 °C
